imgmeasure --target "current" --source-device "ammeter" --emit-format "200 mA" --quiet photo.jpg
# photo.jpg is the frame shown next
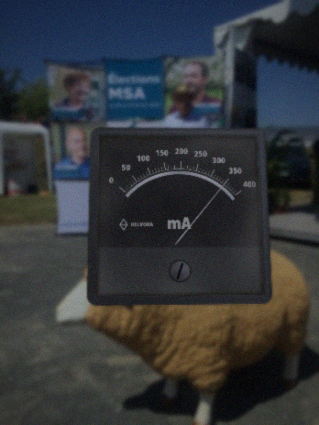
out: 350 mA
